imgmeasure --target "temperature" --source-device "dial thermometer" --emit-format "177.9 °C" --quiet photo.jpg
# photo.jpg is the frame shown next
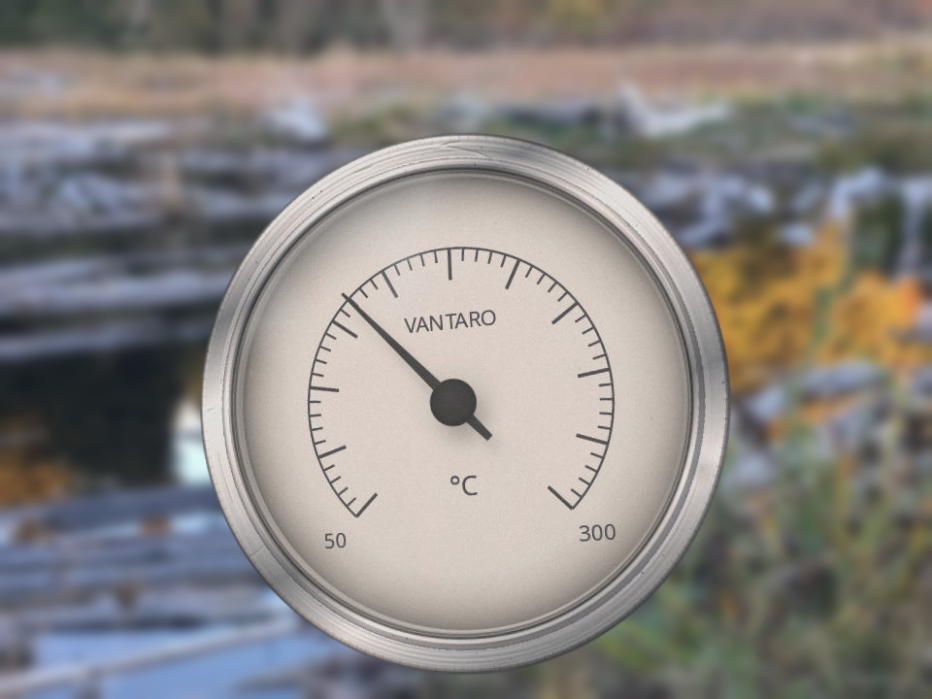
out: 135 °C
